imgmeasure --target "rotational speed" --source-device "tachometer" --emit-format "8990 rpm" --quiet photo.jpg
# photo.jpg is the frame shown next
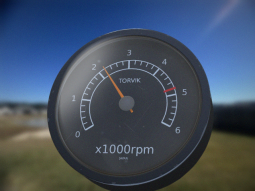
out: 2200 rpm
